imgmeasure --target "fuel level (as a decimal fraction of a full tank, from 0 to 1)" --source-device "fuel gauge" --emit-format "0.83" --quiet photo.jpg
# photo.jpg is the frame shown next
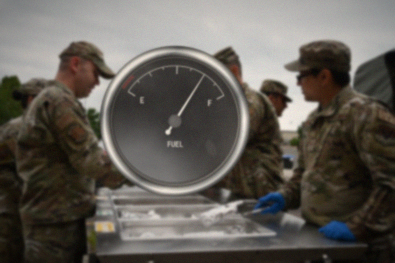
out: 0.75
